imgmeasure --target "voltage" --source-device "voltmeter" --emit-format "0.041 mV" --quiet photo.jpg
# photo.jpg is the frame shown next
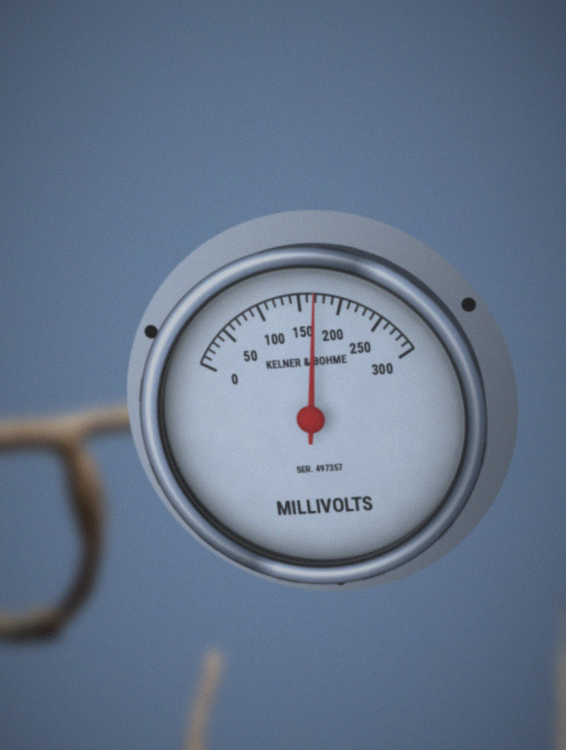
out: 170 mV
